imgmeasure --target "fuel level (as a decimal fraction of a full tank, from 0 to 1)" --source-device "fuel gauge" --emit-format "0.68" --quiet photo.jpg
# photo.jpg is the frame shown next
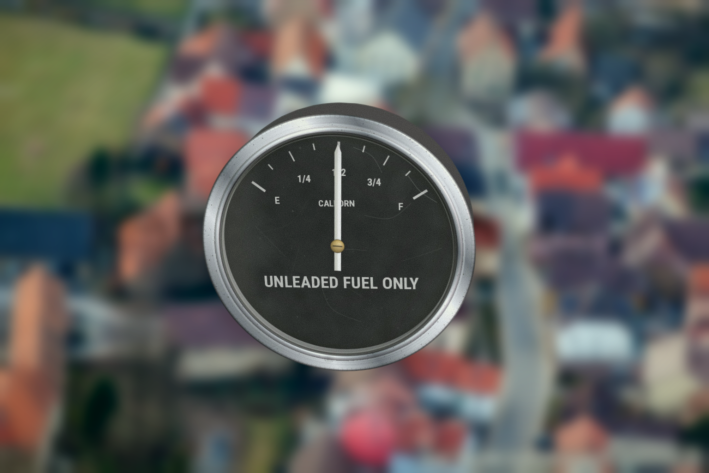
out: 0.5
